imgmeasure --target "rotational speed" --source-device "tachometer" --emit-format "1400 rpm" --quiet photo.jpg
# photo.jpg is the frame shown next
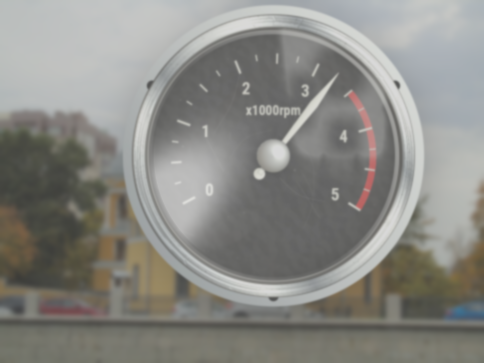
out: 3250 rpm
